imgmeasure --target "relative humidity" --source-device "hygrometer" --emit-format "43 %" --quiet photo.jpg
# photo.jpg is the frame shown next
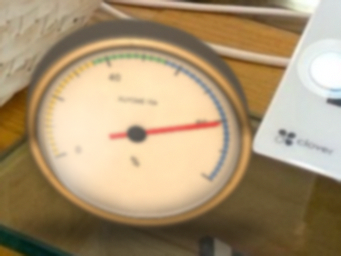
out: 80 %
